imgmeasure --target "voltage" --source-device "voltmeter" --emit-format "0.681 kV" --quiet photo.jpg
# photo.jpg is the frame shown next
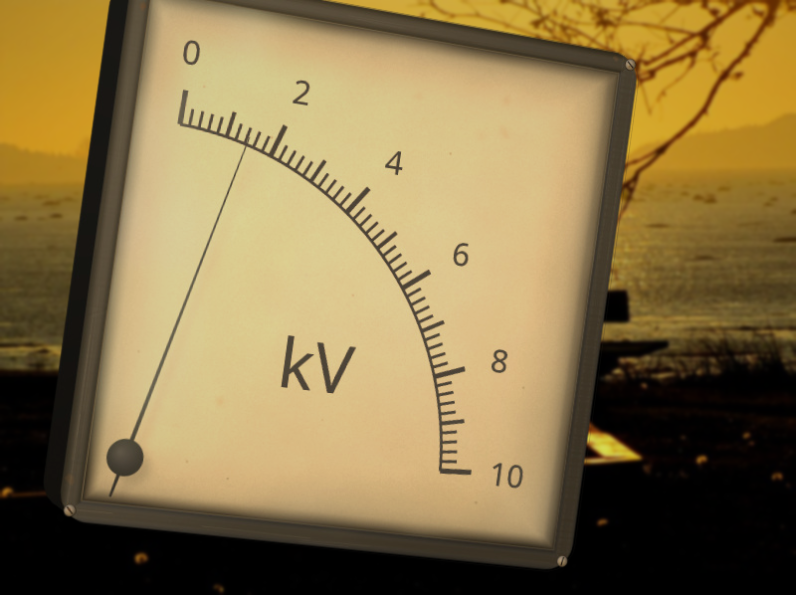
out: 1.4 kV
